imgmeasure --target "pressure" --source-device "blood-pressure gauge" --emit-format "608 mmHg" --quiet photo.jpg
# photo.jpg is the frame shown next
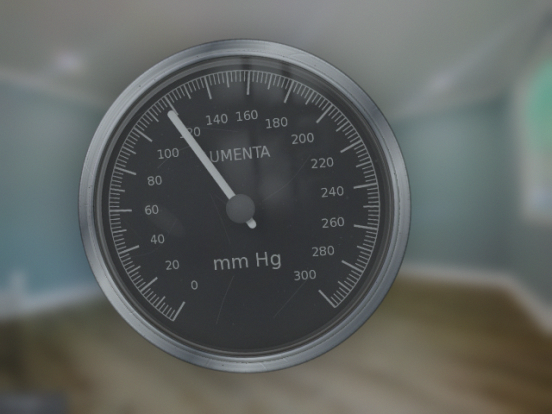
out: 118 mmHg
